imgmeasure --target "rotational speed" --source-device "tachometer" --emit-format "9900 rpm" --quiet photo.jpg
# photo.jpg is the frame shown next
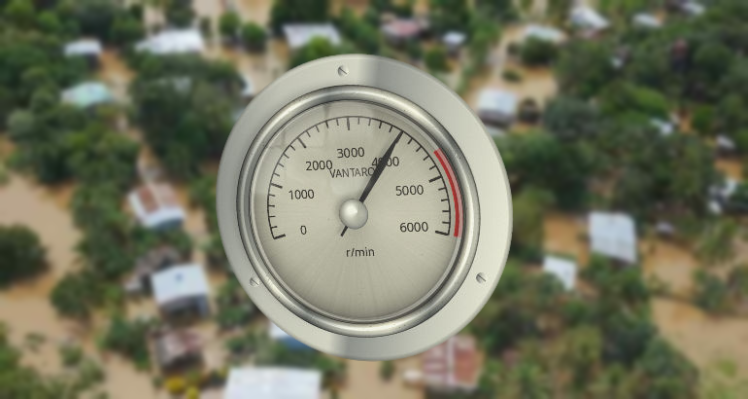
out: 4000 rpm
